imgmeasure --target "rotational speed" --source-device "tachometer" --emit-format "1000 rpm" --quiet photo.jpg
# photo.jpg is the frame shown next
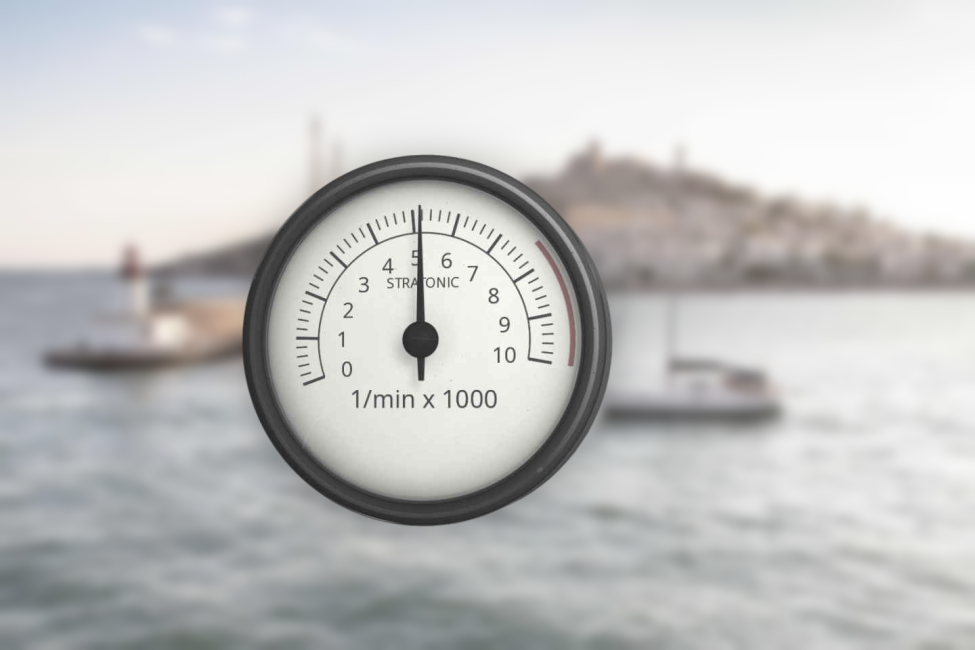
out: 5200 rpm
